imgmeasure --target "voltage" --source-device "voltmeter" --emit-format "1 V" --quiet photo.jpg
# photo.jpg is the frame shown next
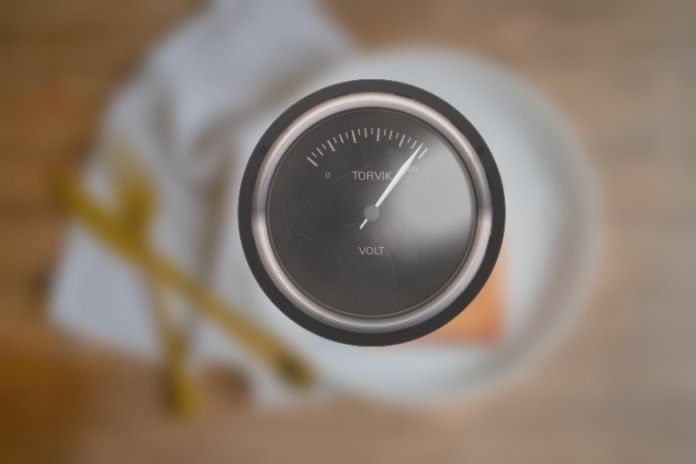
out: 95 V
